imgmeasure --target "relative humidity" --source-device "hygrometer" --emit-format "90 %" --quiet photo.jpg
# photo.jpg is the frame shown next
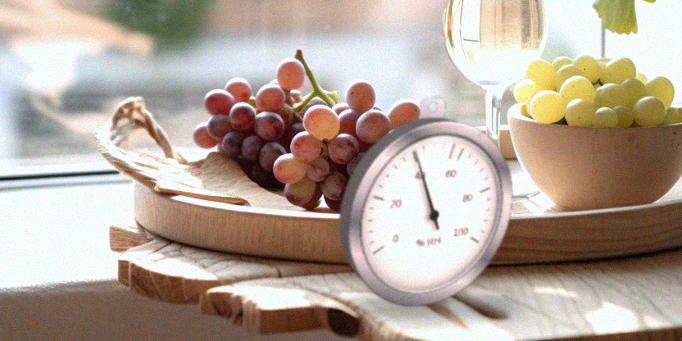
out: 40 %
